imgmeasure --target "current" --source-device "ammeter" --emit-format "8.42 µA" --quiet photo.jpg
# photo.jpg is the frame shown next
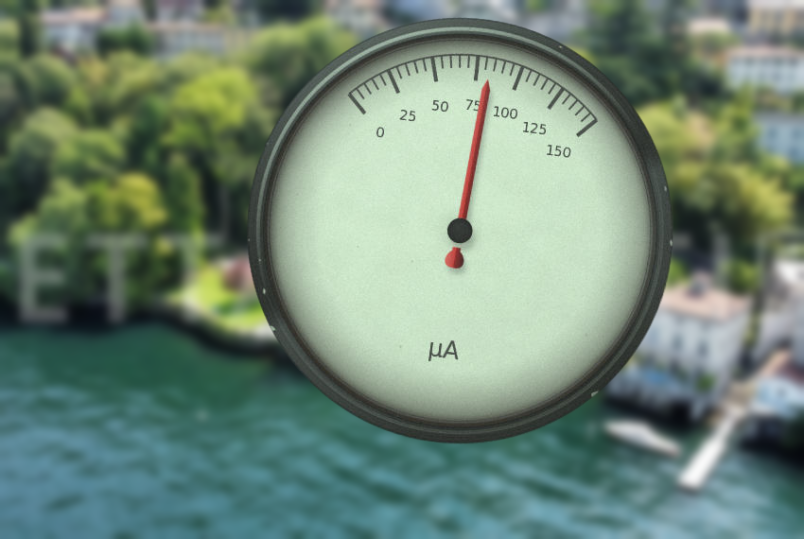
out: 82.5 µA
